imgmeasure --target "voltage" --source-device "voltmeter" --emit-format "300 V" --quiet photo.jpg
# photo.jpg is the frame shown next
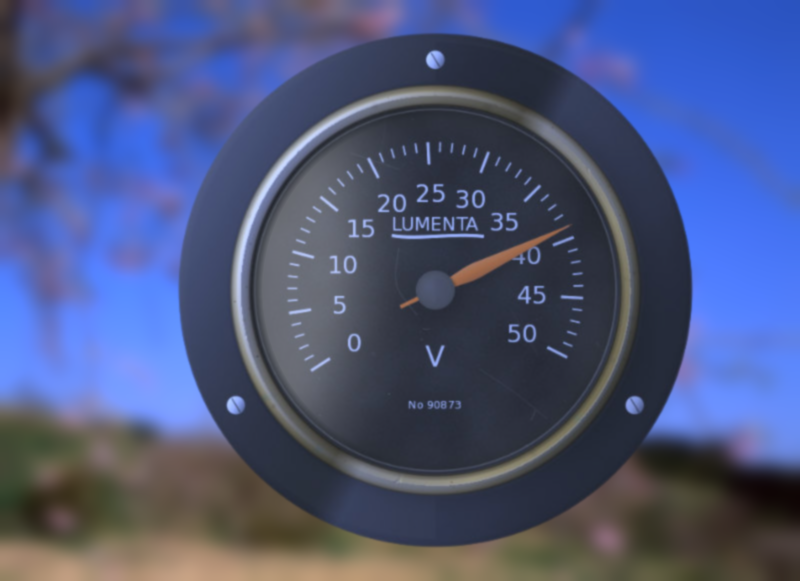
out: 39 V
